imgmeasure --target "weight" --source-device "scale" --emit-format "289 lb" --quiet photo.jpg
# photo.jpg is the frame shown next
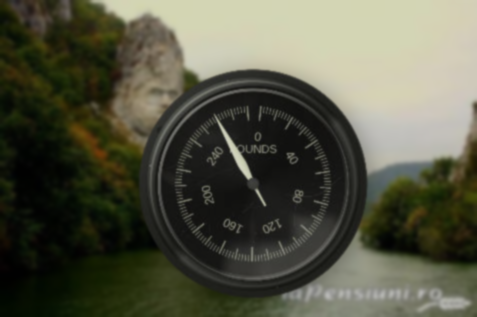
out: 260 lb
